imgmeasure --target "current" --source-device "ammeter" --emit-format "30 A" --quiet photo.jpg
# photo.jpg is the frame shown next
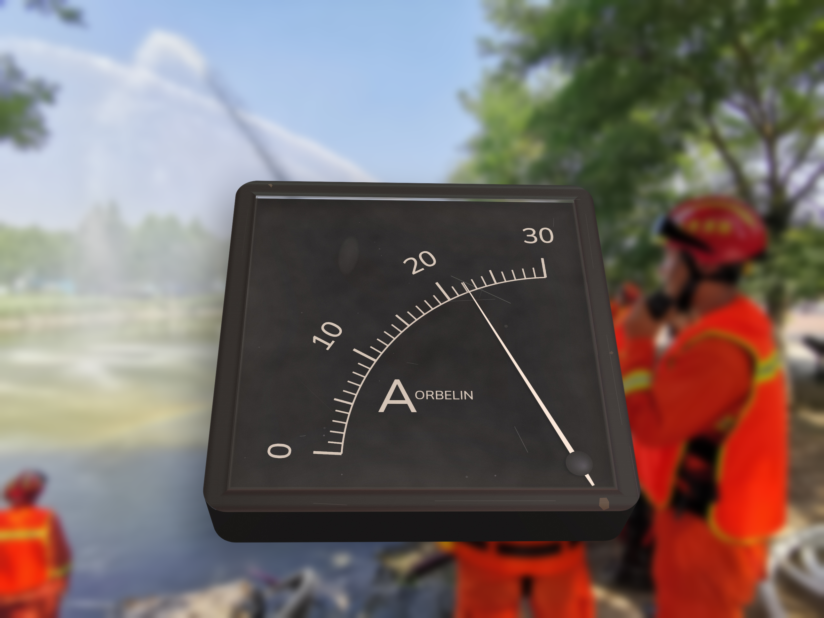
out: 22 A
